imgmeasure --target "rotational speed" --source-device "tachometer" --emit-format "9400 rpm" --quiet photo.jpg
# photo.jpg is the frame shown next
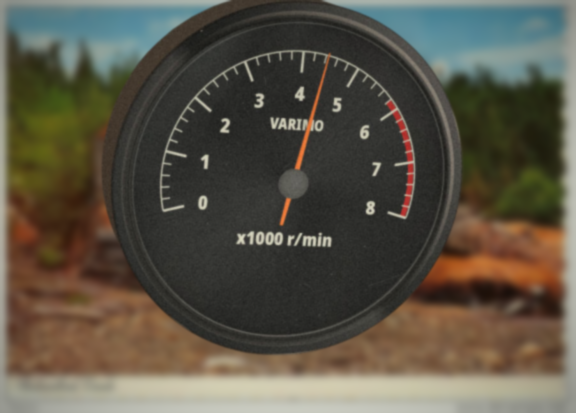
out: 4400 rpm
